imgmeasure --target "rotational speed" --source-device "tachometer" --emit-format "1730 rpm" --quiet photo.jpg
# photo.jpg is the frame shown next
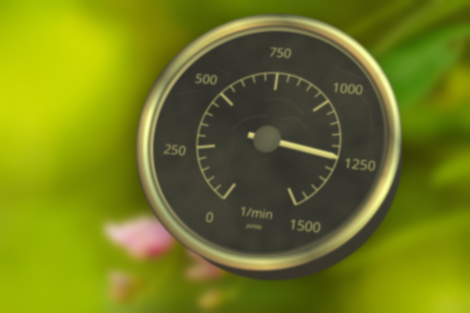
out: 1250 rpm
